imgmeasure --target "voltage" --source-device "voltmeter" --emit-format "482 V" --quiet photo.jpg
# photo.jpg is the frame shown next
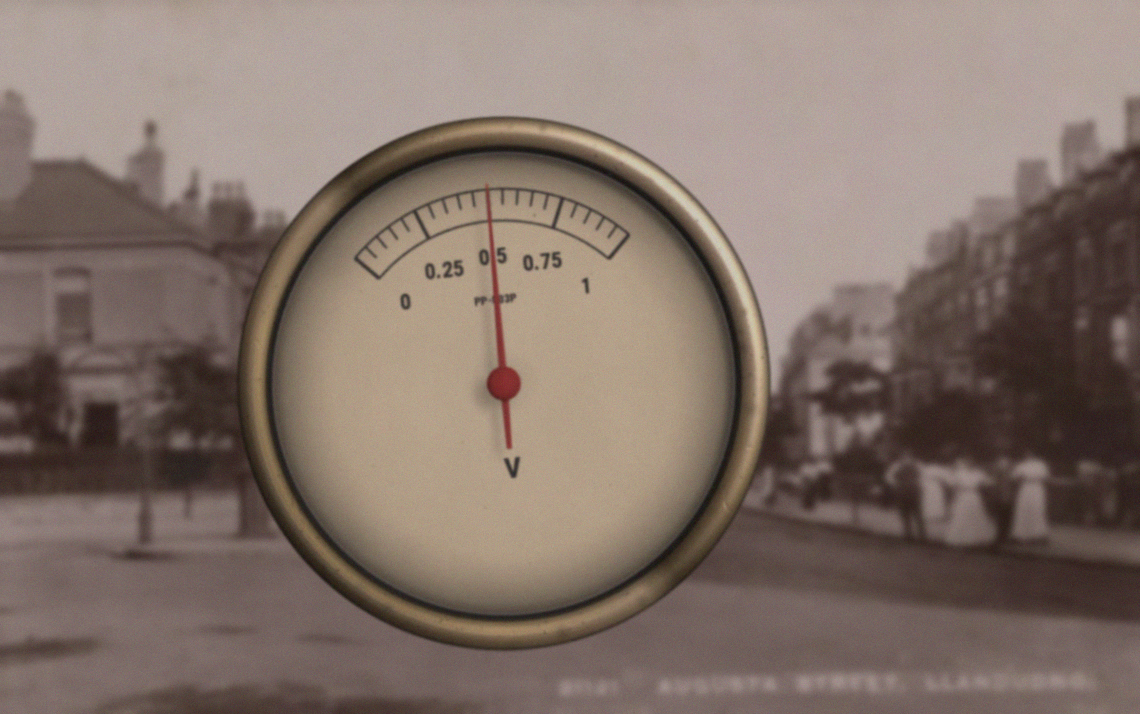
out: 0.5 V
